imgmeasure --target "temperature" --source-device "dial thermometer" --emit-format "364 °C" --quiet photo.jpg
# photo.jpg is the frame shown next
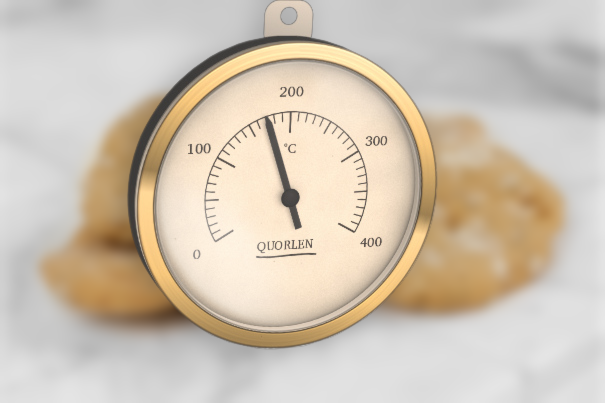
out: 170 °C
